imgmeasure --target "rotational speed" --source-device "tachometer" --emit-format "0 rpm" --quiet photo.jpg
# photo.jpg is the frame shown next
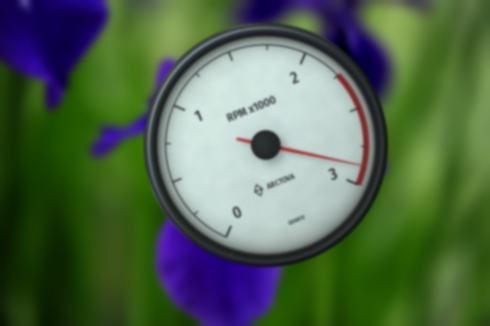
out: 2875 rpm
